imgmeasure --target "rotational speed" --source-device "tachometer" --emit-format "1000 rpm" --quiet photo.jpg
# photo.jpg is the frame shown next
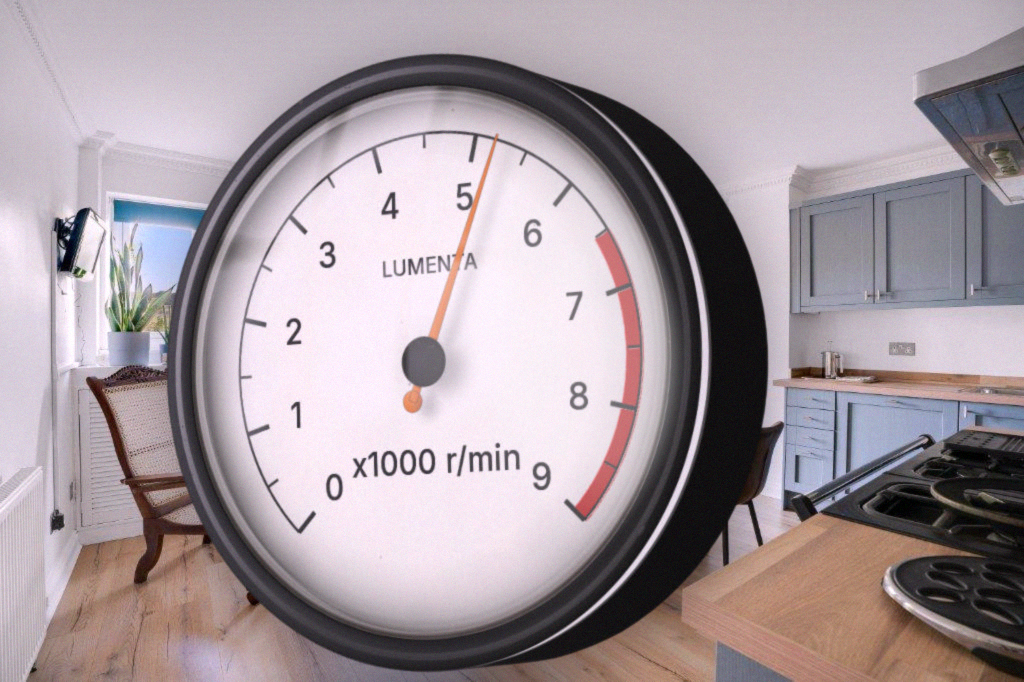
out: 5250 rpm
